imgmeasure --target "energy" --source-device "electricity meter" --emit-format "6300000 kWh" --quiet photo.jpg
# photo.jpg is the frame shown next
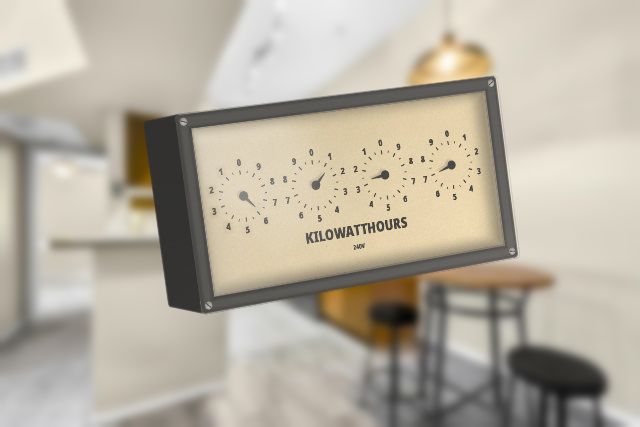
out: 6127 kWh
